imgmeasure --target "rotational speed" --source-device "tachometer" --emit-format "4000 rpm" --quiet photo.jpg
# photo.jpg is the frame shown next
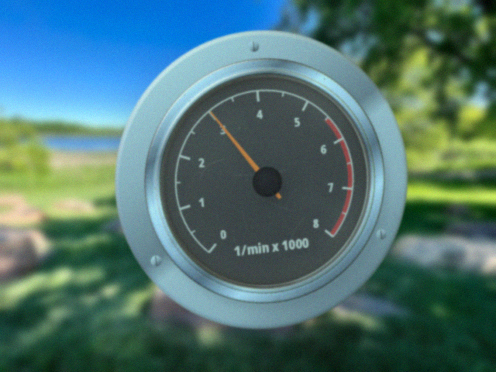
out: 3000 rpm
